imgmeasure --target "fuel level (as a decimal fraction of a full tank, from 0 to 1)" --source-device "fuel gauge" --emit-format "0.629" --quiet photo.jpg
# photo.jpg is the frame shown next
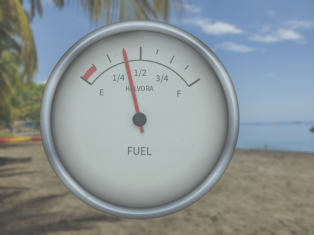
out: 0.375
